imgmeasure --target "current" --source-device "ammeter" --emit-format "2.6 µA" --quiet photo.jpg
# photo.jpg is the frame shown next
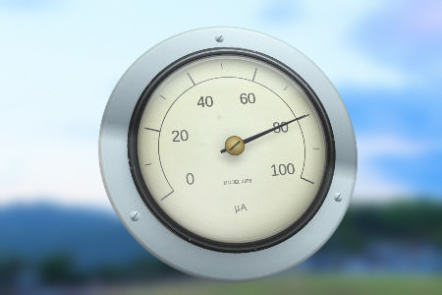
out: 80 µA
